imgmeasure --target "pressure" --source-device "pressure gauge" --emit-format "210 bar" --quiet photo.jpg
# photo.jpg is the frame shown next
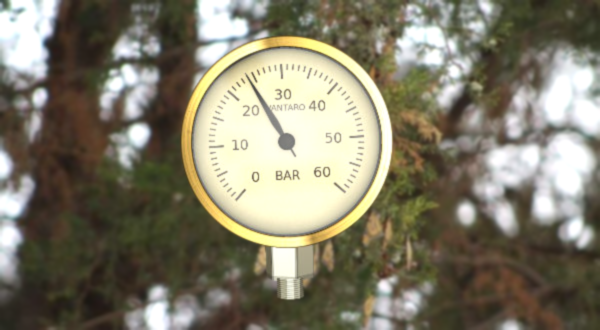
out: 24 bar
